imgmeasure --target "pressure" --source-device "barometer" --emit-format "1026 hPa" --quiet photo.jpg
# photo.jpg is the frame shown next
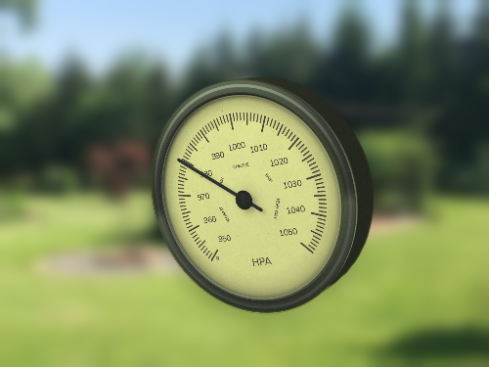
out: 980 hPa
